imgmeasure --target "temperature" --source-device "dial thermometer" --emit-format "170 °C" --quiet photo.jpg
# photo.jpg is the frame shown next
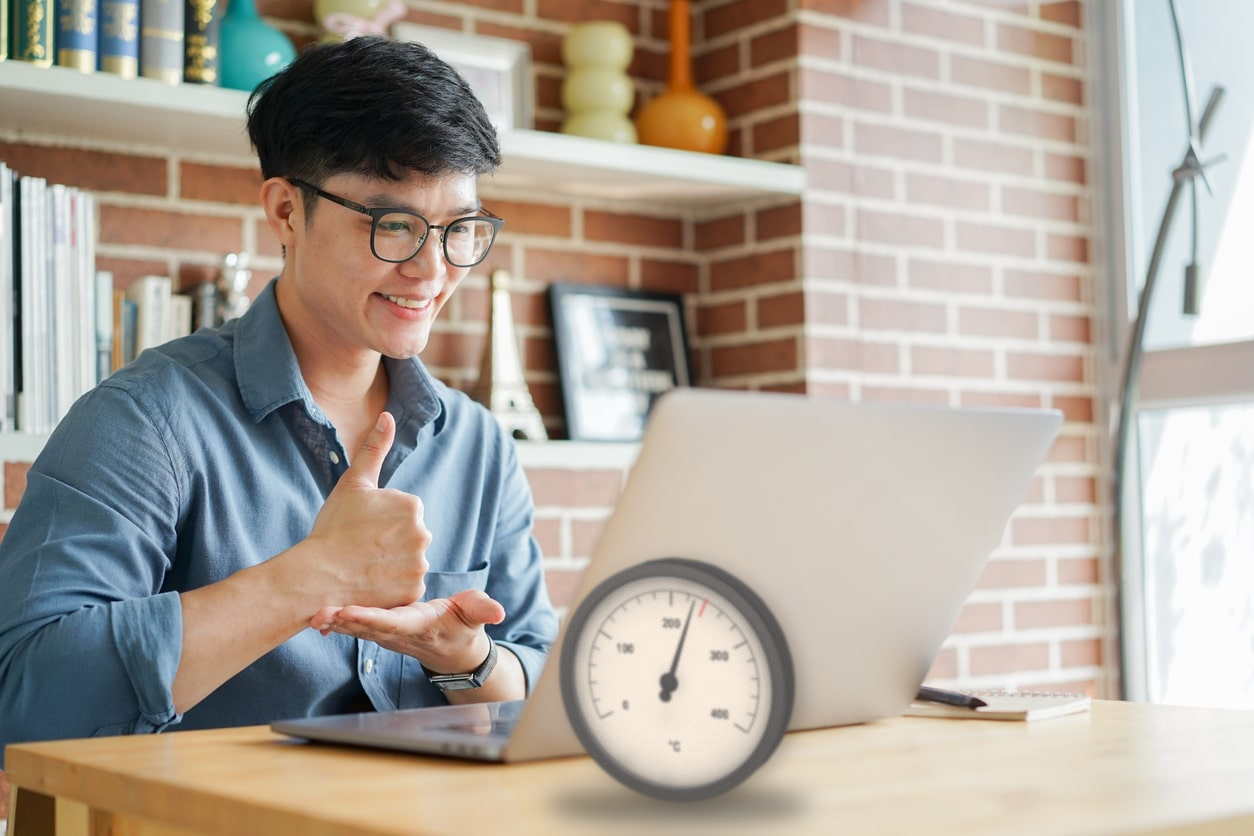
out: 230 °C
